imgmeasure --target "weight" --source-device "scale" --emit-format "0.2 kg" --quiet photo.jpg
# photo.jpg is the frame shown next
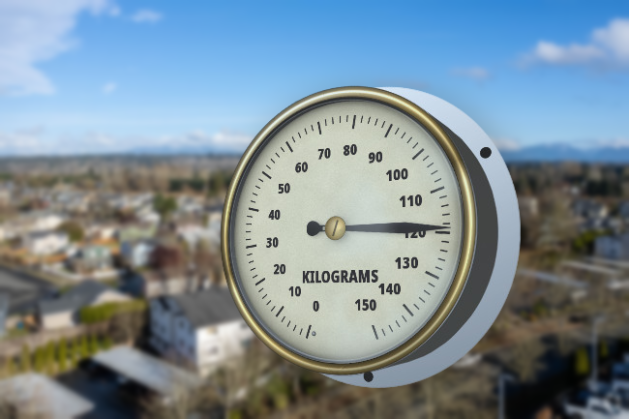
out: 119 kg
